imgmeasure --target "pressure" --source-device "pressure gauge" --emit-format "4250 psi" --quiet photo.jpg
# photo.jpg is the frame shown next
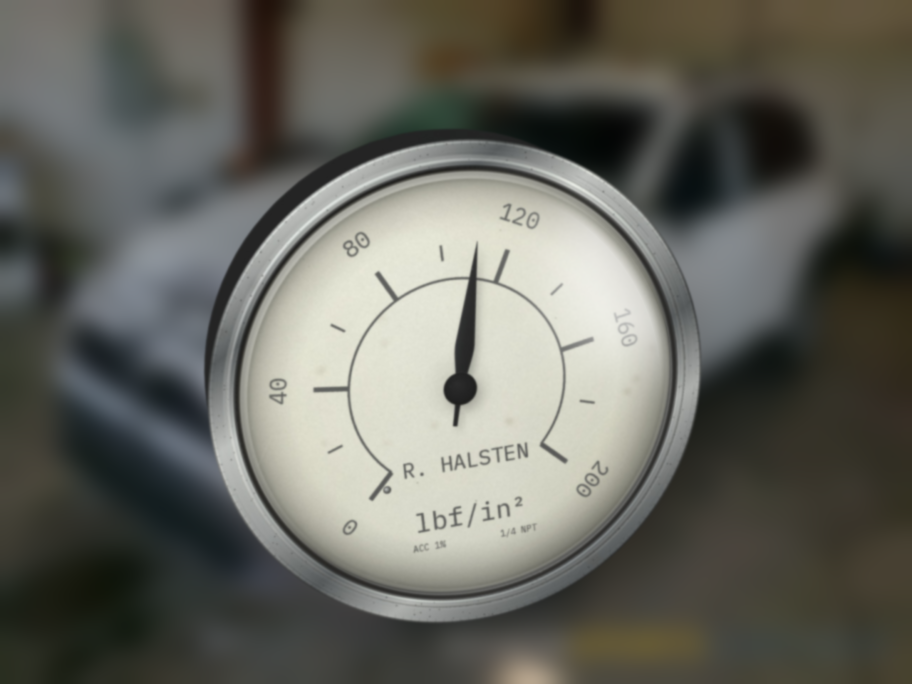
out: 110 psi
